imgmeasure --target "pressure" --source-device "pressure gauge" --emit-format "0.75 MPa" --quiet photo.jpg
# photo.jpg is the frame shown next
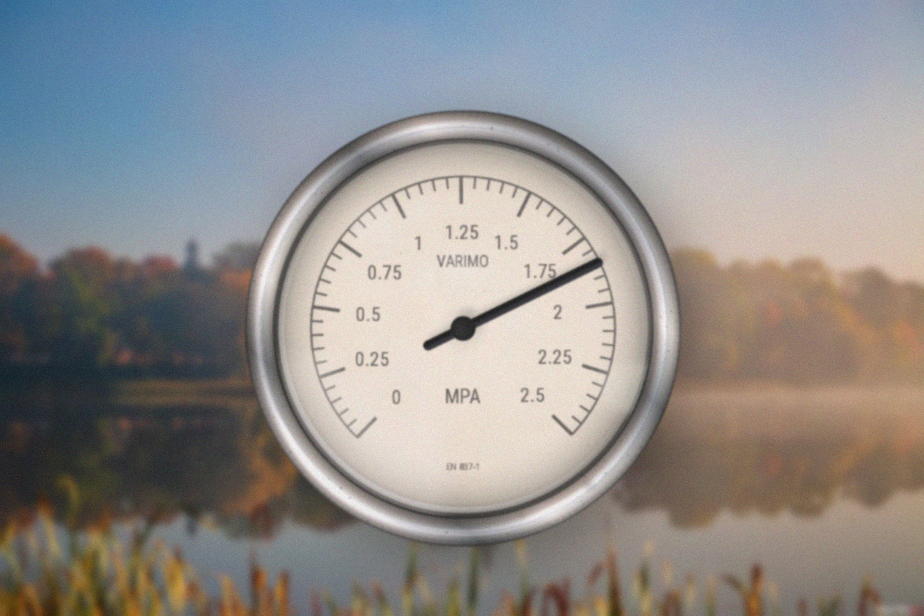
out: 1.85 MPa
